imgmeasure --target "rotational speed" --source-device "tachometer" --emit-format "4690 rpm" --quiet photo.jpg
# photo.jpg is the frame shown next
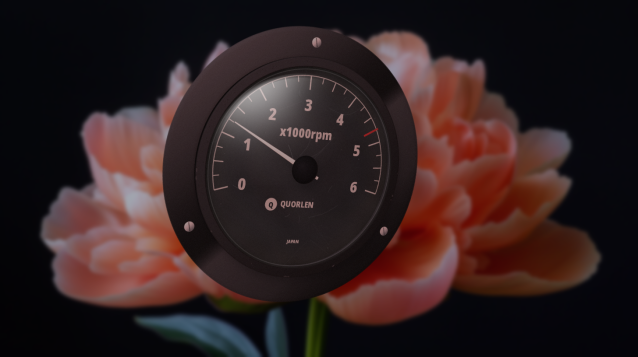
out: 1250 rpm
